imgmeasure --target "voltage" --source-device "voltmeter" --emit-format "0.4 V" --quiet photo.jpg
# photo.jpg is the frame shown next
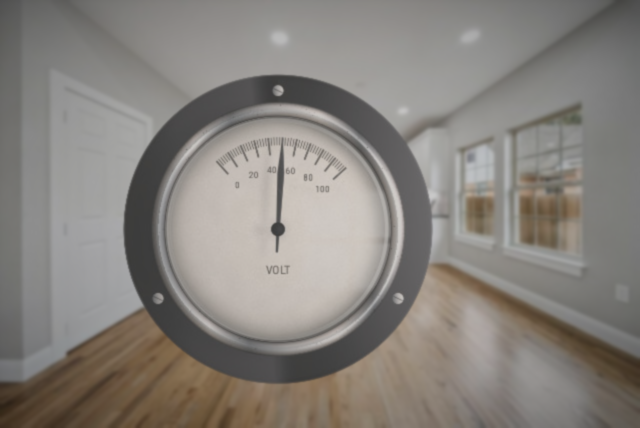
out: 50 V
